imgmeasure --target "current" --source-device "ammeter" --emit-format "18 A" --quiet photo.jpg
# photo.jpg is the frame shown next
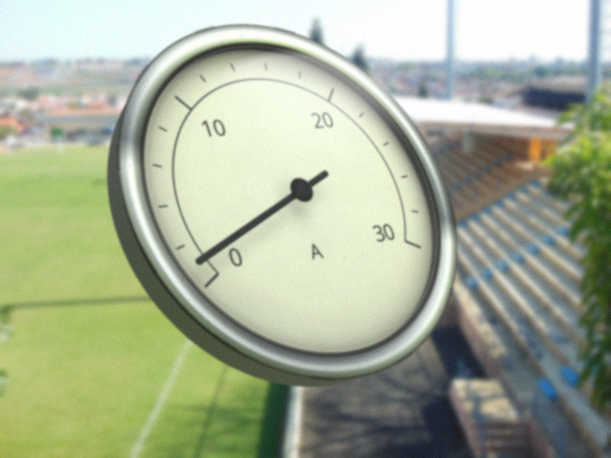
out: 1 A
